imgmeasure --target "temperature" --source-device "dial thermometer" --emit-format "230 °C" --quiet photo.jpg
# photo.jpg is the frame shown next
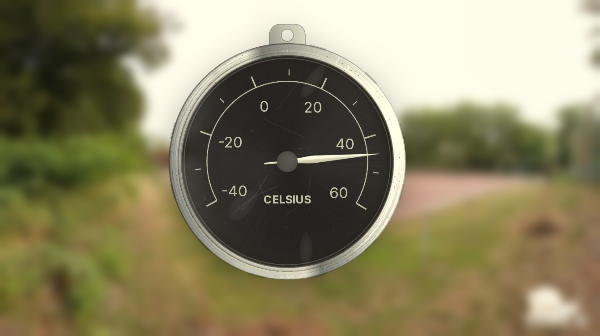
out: 45 °C
